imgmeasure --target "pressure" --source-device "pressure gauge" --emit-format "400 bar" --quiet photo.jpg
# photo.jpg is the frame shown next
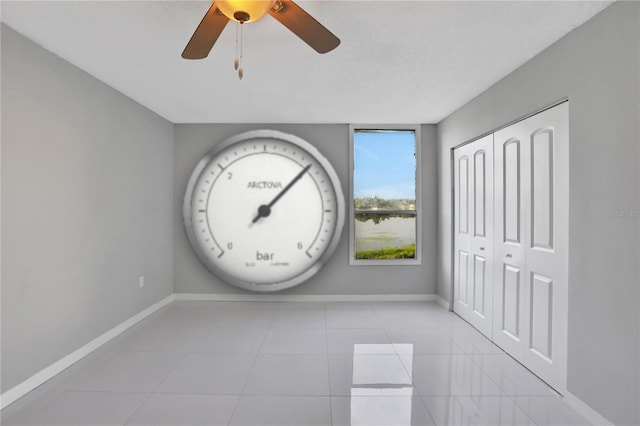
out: 4 bar
